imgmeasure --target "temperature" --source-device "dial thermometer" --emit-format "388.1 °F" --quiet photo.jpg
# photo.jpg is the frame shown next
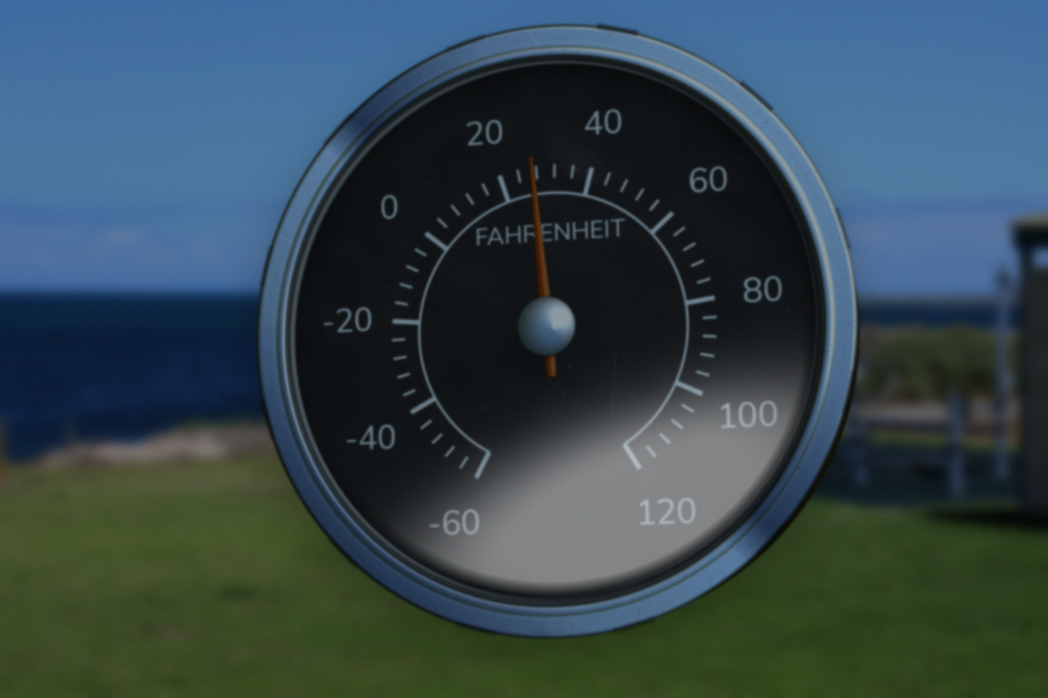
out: 28 °F
